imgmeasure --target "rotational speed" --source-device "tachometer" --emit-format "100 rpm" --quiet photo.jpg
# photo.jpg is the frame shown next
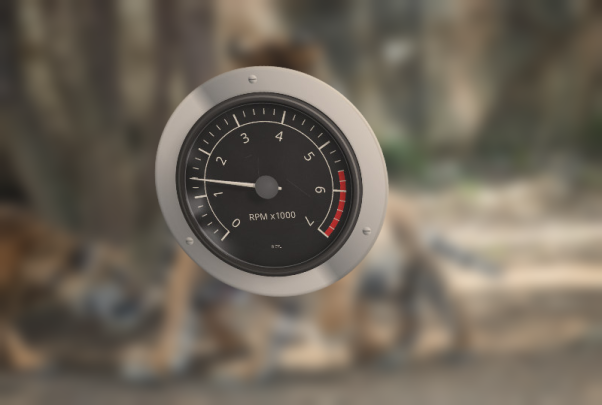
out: 1400 rpm
